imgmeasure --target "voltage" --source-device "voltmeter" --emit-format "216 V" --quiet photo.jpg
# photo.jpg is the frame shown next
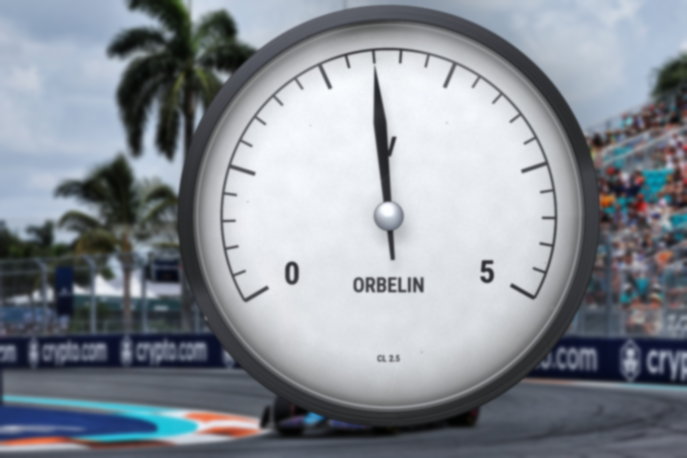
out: 2.4 V
